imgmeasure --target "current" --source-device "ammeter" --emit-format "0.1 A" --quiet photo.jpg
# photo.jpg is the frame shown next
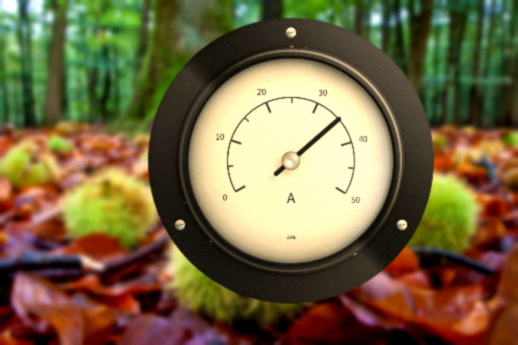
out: 35 A
